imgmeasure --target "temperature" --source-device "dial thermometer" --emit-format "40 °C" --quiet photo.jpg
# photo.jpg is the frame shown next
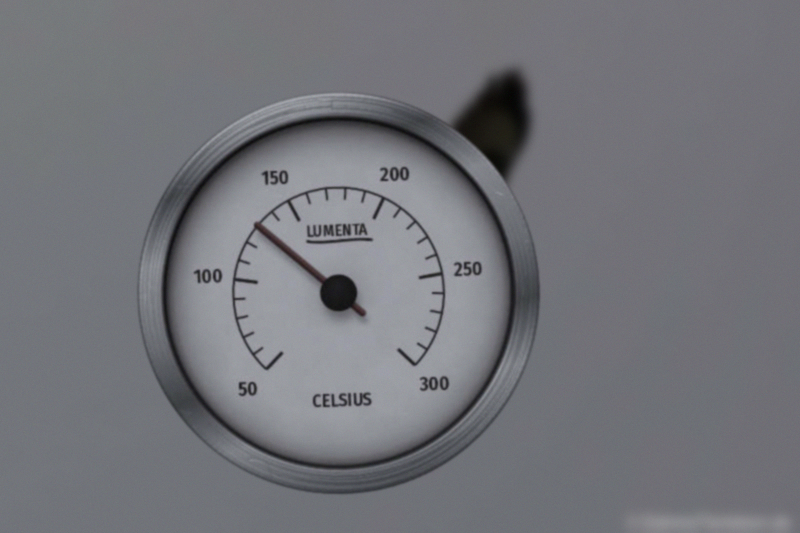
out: 130 °C
